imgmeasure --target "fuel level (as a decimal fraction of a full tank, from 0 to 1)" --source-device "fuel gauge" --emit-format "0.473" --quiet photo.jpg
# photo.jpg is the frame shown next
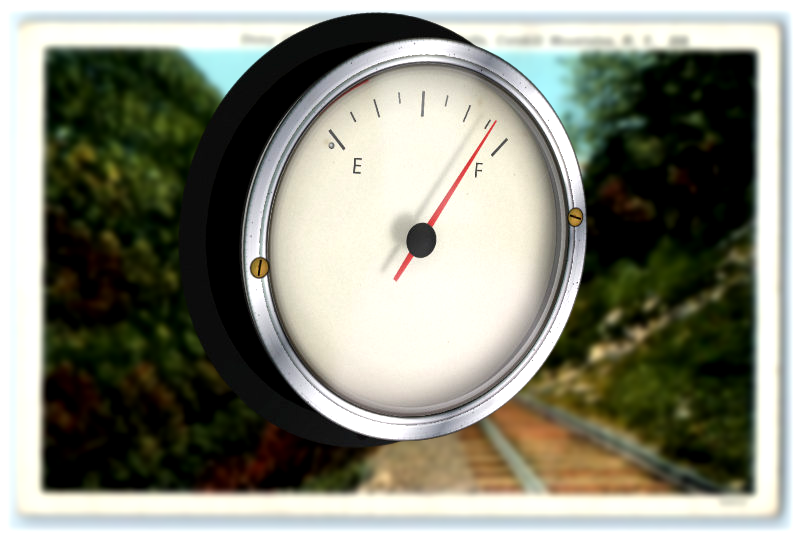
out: 0.875
